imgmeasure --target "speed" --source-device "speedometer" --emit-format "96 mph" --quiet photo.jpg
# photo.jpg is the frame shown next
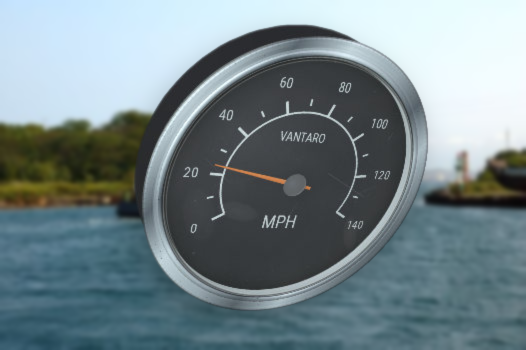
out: 25 mph
